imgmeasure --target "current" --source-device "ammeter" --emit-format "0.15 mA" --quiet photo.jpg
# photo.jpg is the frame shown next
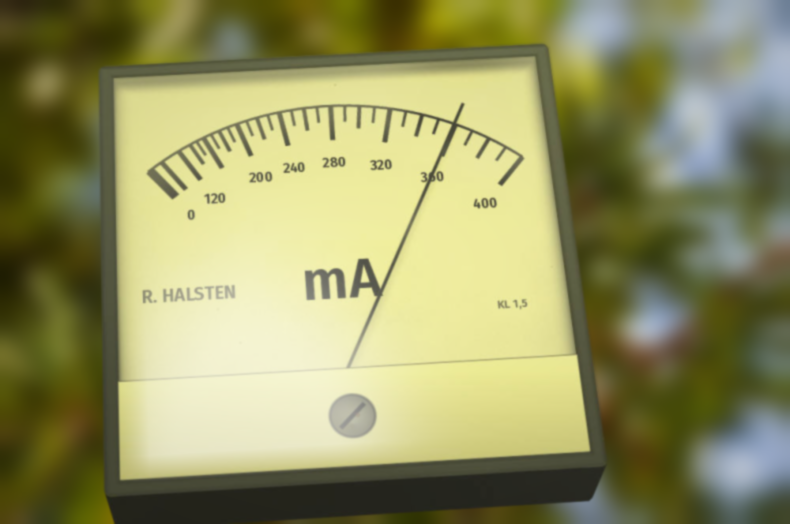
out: 360 mA
